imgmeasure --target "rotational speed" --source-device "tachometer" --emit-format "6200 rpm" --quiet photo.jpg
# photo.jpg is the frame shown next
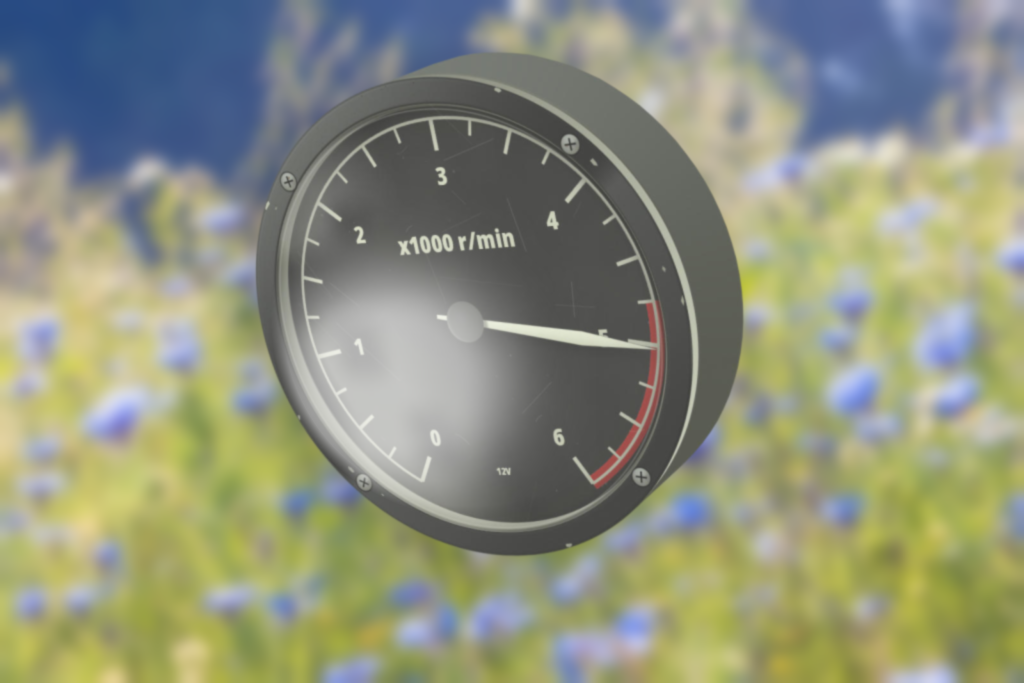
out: 5000 rpm
